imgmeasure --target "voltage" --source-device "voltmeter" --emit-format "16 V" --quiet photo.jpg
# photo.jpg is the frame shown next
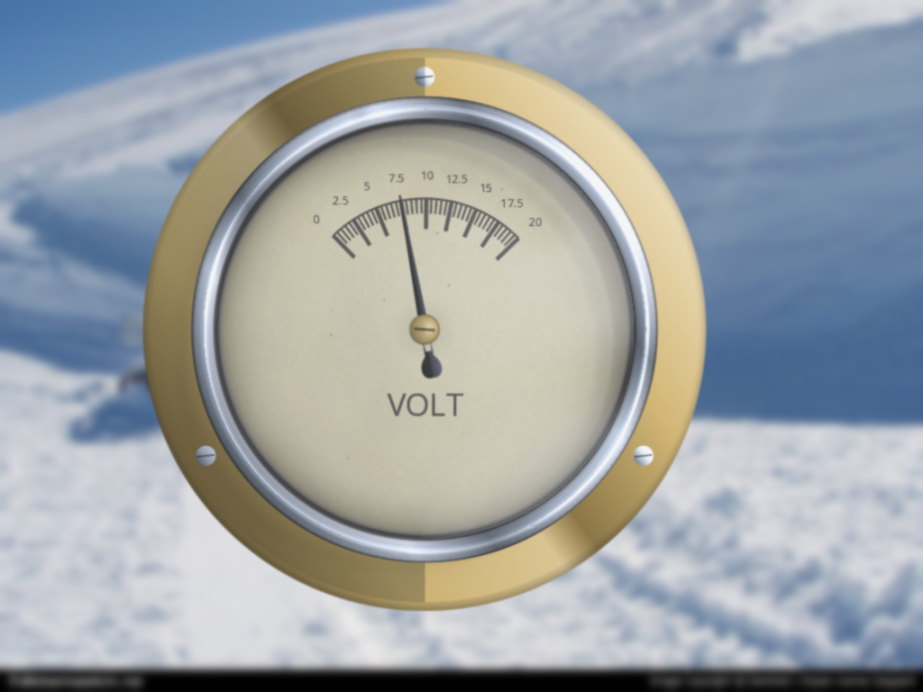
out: 7.5 V
